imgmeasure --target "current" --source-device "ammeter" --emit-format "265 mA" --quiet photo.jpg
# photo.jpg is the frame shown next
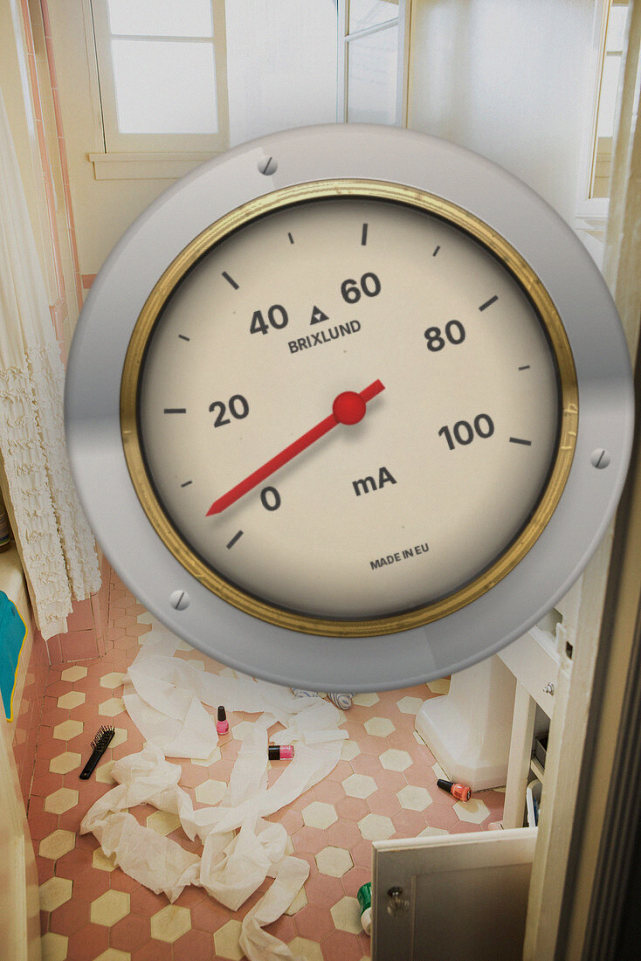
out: 5 mA
